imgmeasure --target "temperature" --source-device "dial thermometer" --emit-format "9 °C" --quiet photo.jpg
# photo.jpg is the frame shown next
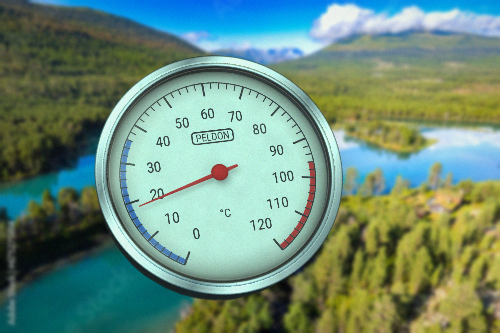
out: 18 °C
